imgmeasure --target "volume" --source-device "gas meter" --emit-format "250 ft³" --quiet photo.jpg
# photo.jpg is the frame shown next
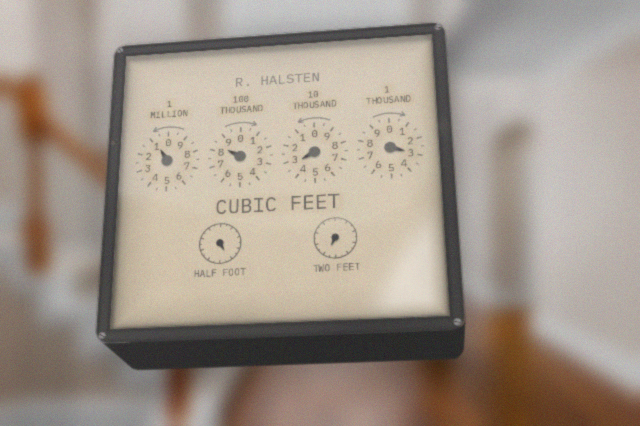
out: 83300 ft³
